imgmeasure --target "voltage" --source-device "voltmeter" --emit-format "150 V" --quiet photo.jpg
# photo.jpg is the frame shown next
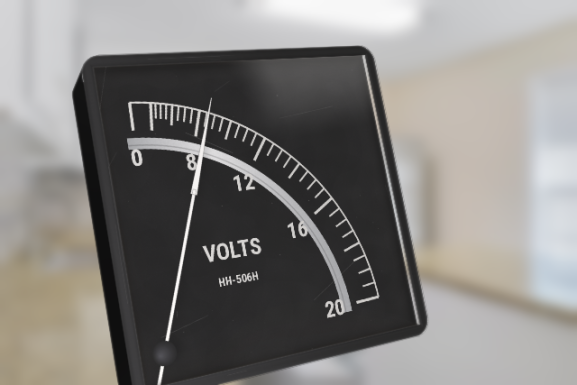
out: 8.5 V
